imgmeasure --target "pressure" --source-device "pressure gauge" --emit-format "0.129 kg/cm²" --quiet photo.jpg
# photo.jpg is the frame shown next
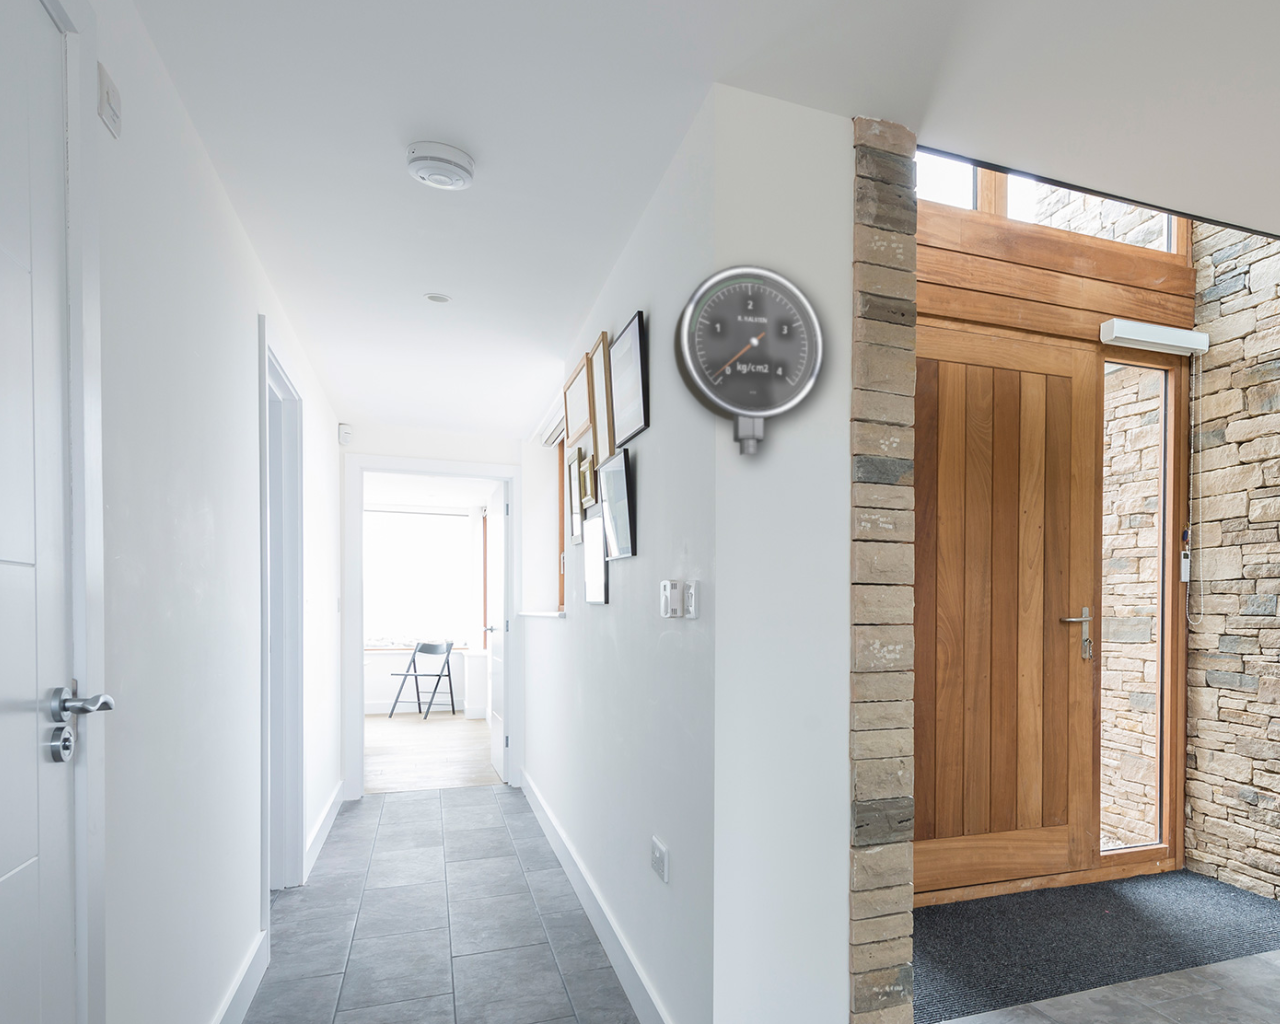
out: 0.1 kg/cm²
